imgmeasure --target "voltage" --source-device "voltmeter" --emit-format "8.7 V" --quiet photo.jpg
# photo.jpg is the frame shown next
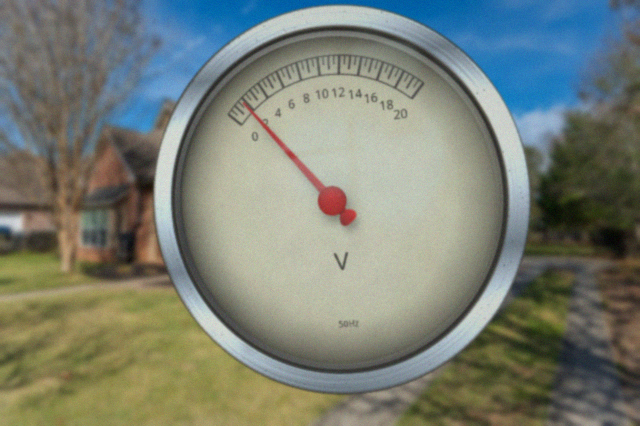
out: 2 V
